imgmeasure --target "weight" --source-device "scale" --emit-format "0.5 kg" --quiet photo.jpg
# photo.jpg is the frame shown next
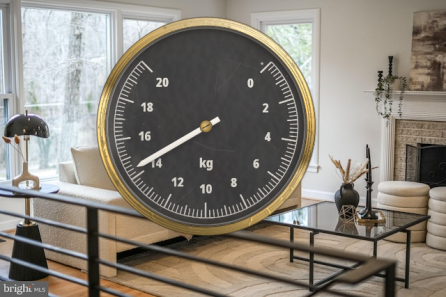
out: 14.4 kg
